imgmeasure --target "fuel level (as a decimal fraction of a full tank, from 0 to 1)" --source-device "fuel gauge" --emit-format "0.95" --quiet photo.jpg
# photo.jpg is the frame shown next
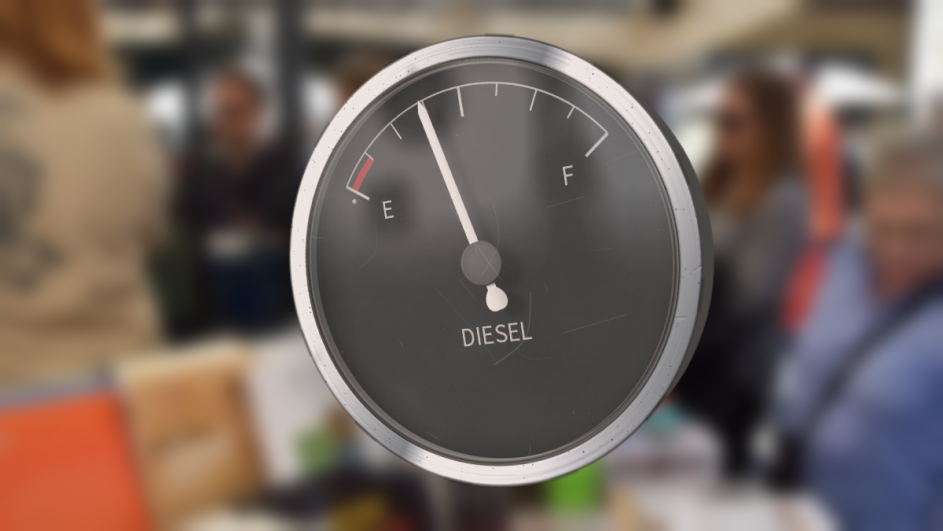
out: 0.375
